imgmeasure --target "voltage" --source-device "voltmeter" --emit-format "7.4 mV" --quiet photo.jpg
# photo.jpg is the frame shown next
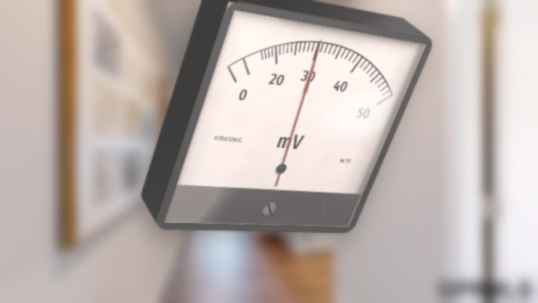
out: 30 mV
